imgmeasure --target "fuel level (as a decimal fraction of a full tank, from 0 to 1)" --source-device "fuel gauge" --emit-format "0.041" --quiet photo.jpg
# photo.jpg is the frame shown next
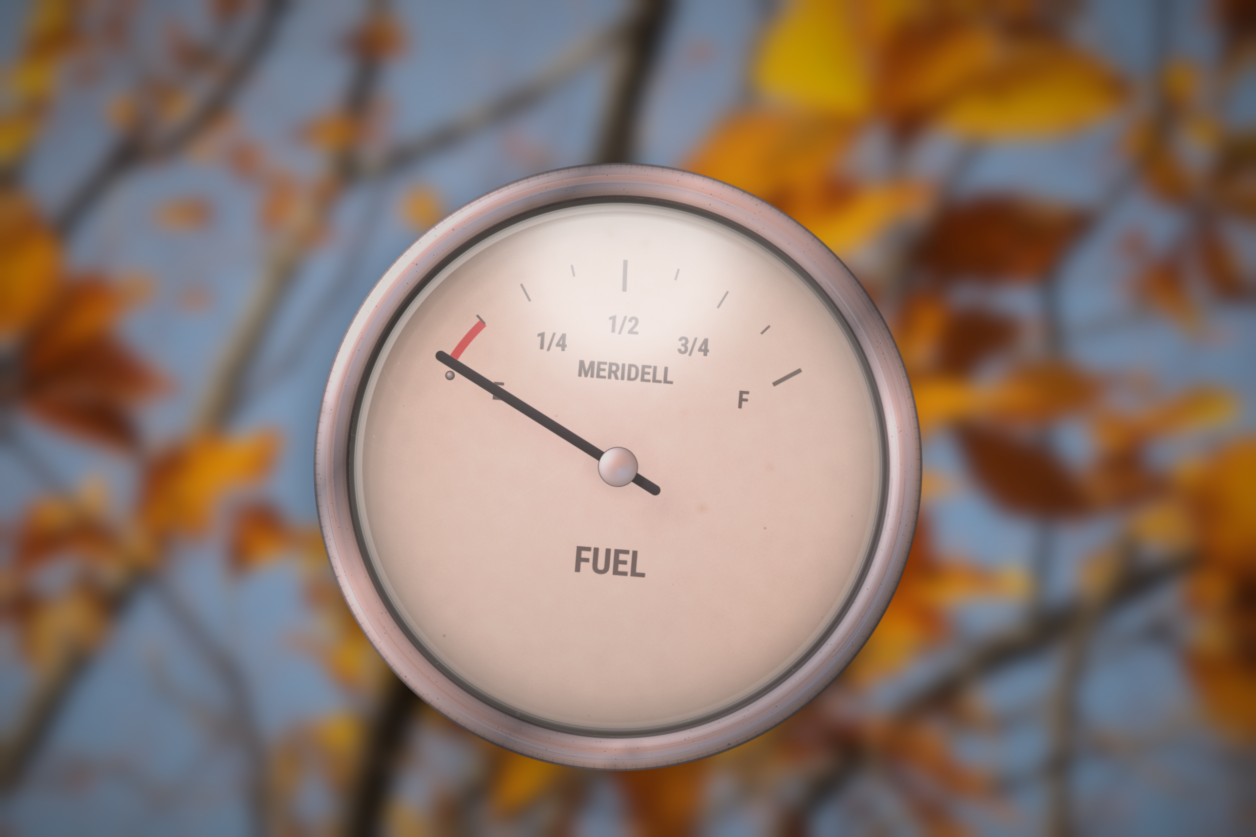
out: 0
